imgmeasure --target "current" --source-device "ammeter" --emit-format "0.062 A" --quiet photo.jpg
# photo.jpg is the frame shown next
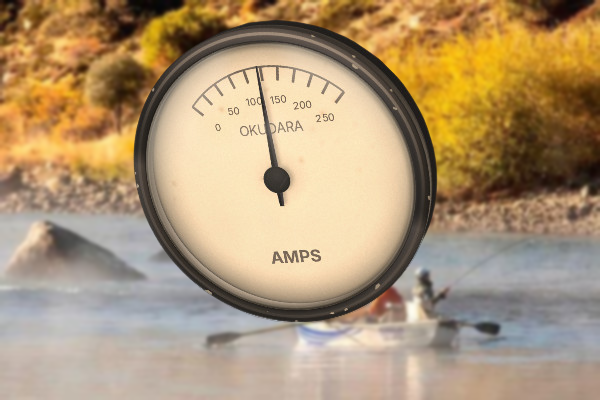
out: 125 A
